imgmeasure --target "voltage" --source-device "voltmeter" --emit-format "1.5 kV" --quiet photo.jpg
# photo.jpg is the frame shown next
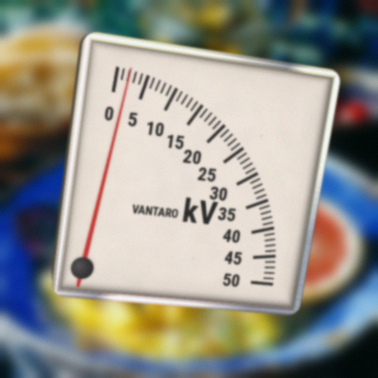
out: 2 kV
